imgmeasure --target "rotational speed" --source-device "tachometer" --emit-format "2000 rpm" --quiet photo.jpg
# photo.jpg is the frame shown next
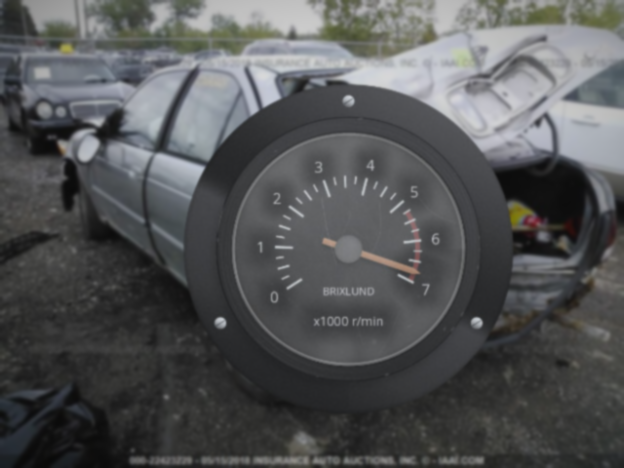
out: 6750 rpm
